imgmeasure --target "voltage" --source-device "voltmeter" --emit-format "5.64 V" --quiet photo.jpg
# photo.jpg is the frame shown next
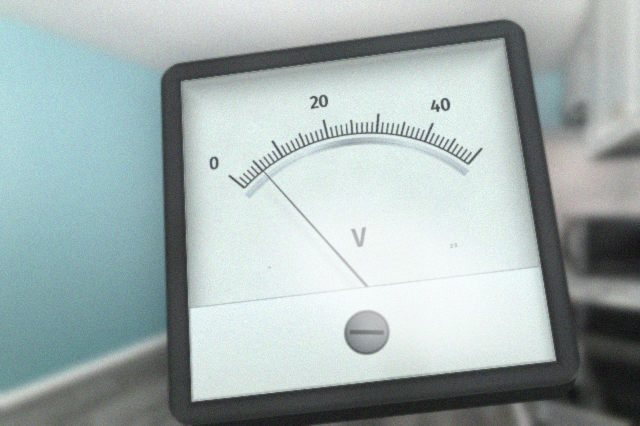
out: 5 V
